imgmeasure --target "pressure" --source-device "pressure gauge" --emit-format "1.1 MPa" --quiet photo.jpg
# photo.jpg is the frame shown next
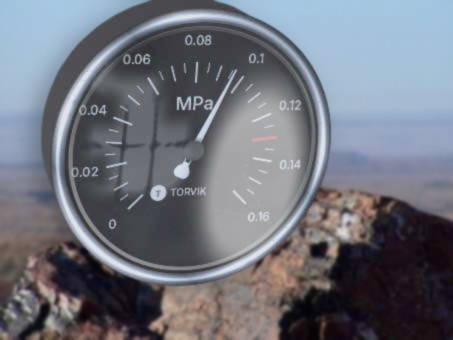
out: 0.095 MPa
